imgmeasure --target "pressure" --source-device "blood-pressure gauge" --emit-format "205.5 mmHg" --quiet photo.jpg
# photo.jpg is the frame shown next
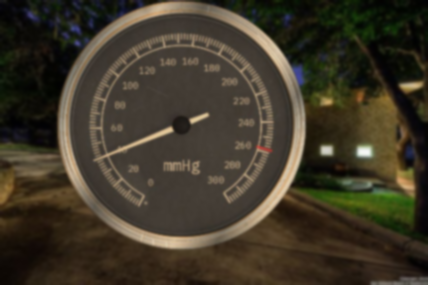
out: 40 mmHg
